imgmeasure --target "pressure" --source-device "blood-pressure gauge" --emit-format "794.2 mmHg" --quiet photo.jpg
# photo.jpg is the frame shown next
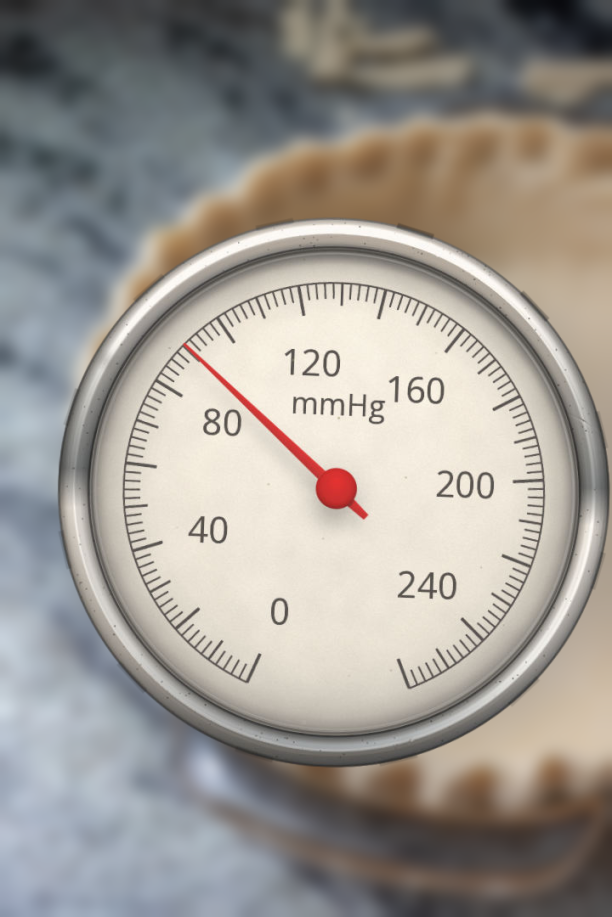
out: 90 mmHg
